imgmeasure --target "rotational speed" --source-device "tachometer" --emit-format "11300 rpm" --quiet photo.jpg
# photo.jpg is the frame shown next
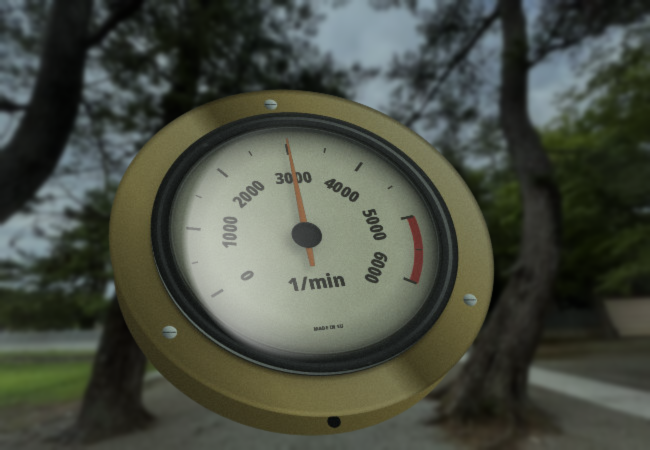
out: 3000 rpm
